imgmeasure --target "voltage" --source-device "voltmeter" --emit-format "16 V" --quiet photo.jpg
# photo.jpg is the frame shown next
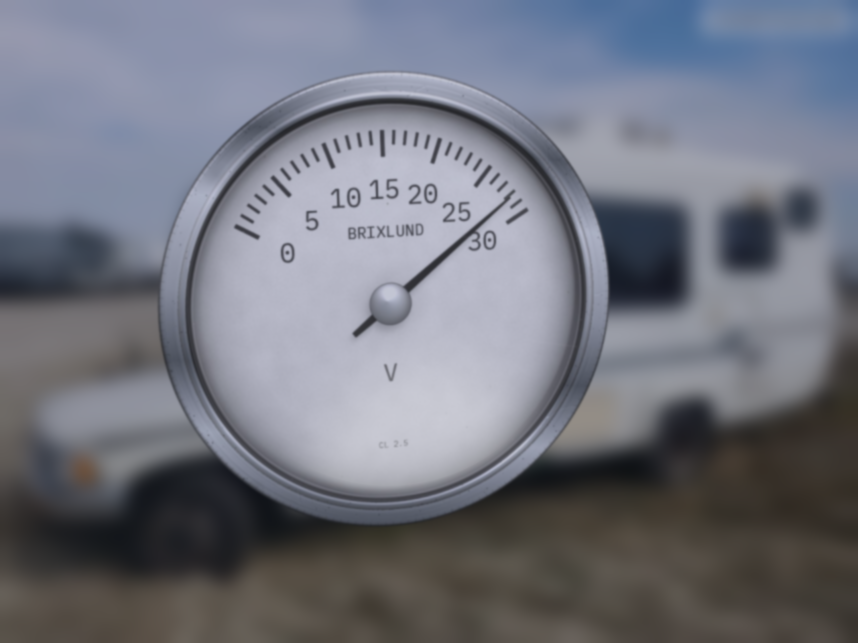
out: 28 V
